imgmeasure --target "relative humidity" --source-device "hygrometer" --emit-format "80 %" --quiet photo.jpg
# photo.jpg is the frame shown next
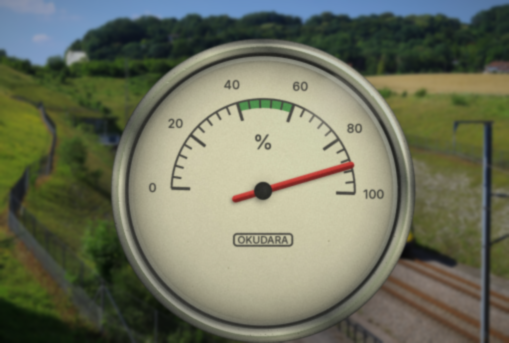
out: 90 %
